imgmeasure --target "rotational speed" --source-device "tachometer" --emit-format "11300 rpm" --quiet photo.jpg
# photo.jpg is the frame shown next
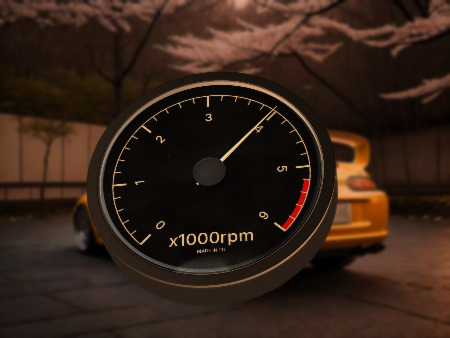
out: 4000 rpm
